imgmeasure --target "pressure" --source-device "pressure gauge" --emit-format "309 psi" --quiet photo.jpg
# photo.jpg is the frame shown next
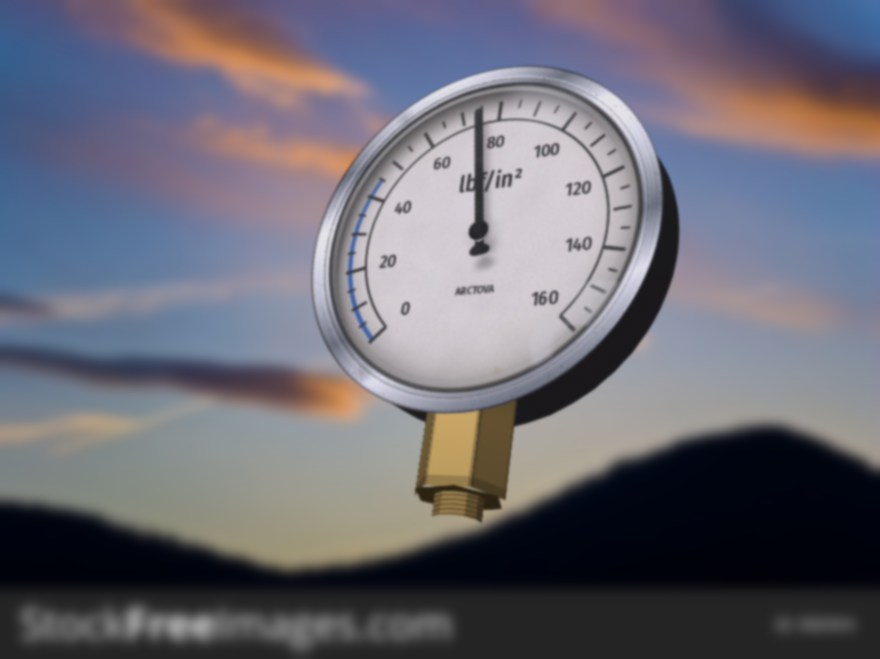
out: 75 psi
